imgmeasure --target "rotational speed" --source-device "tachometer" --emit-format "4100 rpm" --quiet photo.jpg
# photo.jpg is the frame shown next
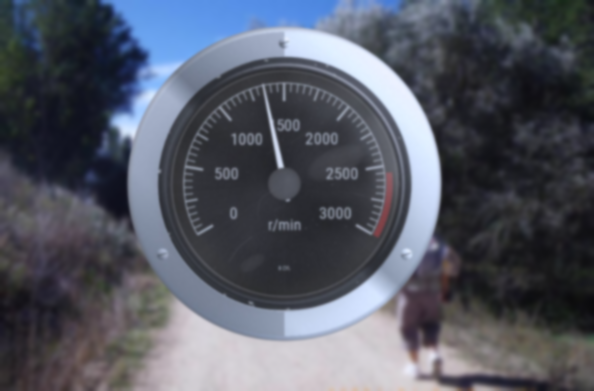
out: 1350 rpm
